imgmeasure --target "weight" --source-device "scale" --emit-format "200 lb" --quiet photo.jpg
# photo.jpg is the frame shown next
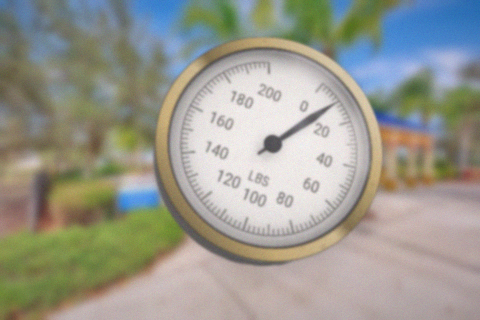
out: 10 lb
